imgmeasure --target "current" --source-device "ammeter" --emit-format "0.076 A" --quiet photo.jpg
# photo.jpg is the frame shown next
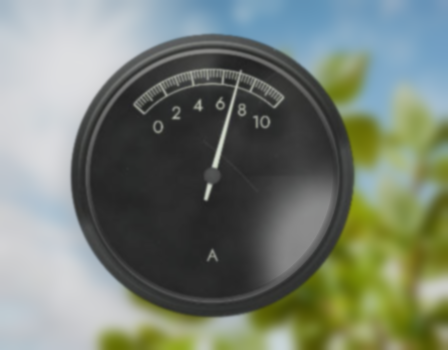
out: 7 A
